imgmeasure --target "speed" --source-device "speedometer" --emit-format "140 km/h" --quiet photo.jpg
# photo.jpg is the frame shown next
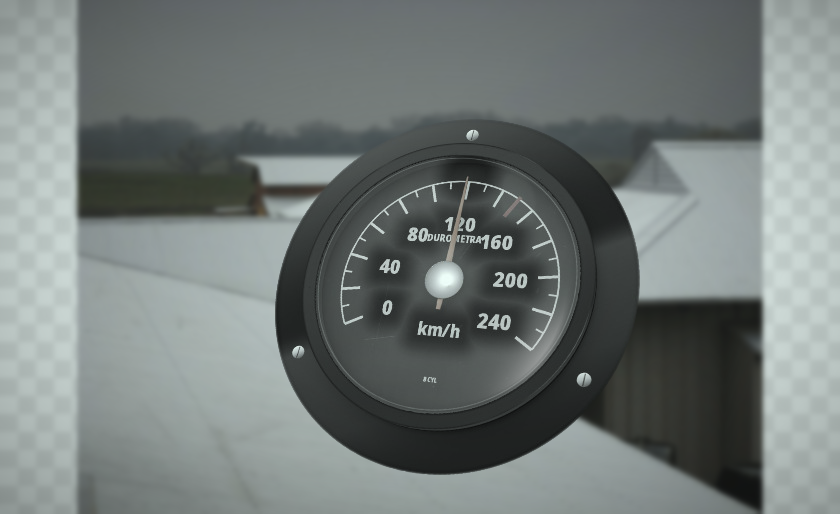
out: 120 km/h
